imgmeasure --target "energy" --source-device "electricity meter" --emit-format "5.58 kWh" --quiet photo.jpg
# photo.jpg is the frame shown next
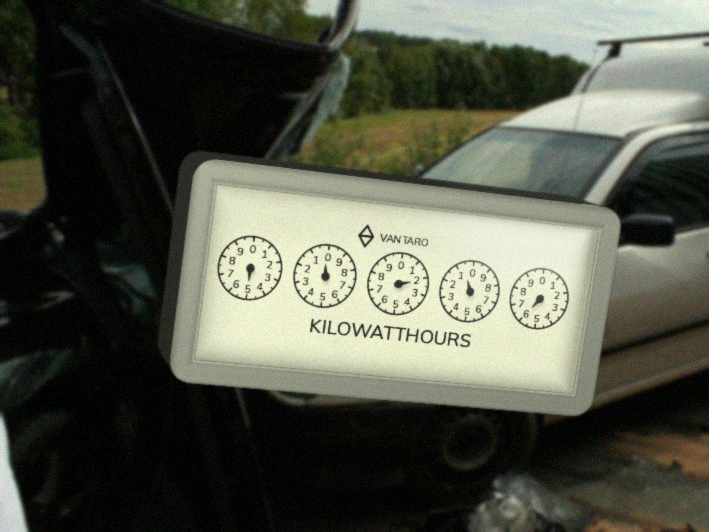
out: 50206 kWh
